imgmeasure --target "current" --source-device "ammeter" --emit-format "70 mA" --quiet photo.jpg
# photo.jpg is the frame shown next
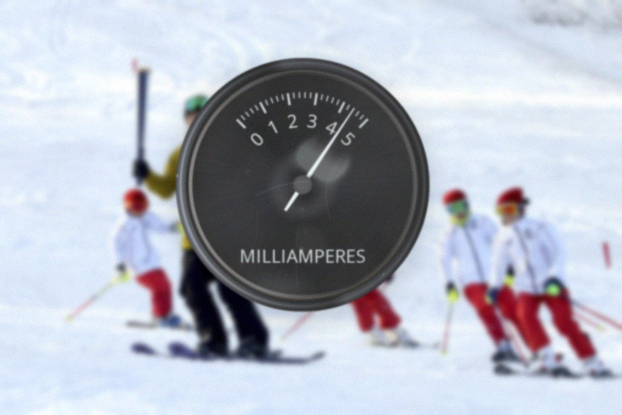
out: 4.4 mA
